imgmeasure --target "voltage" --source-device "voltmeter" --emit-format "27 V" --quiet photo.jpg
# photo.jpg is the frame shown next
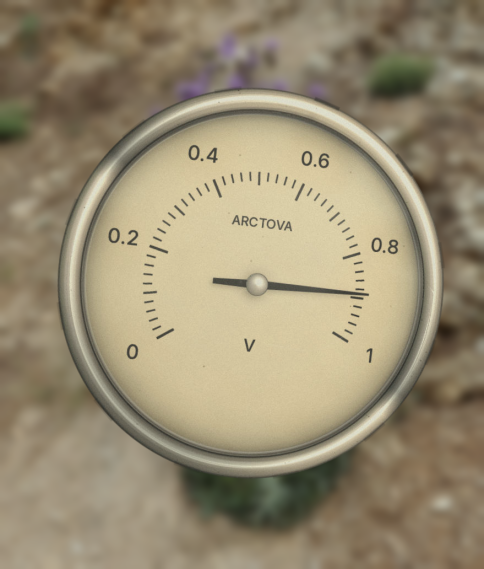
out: 0.89 V
